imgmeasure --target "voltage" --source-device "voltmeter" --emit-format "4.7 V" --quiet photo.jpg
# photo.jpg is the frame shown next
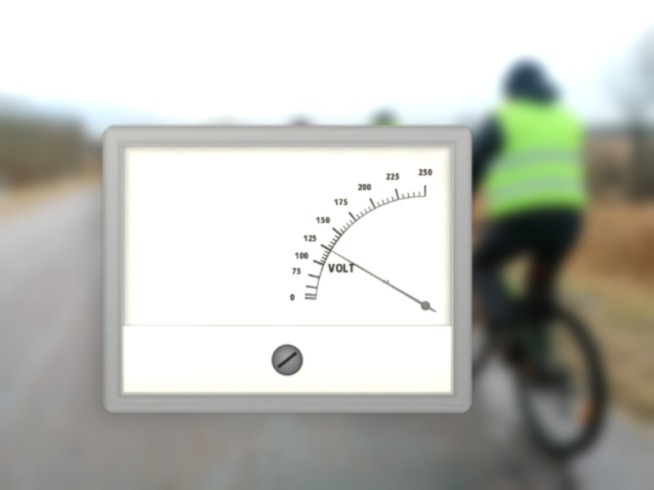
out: 125 V
